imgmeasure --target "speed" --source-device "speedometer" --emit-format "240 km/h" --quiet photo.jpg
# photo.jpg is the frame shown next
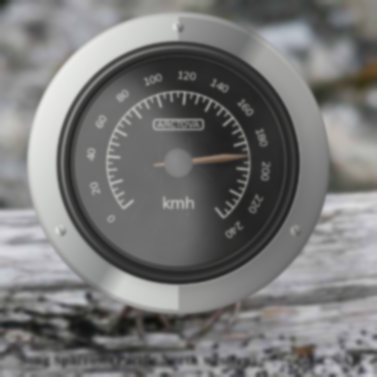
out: 190 km/h
